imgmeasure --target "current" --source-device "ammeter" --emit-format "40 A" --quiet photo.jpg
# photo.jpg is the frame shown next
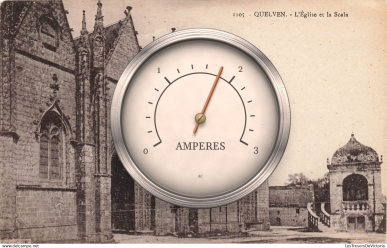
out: 1.8 A
